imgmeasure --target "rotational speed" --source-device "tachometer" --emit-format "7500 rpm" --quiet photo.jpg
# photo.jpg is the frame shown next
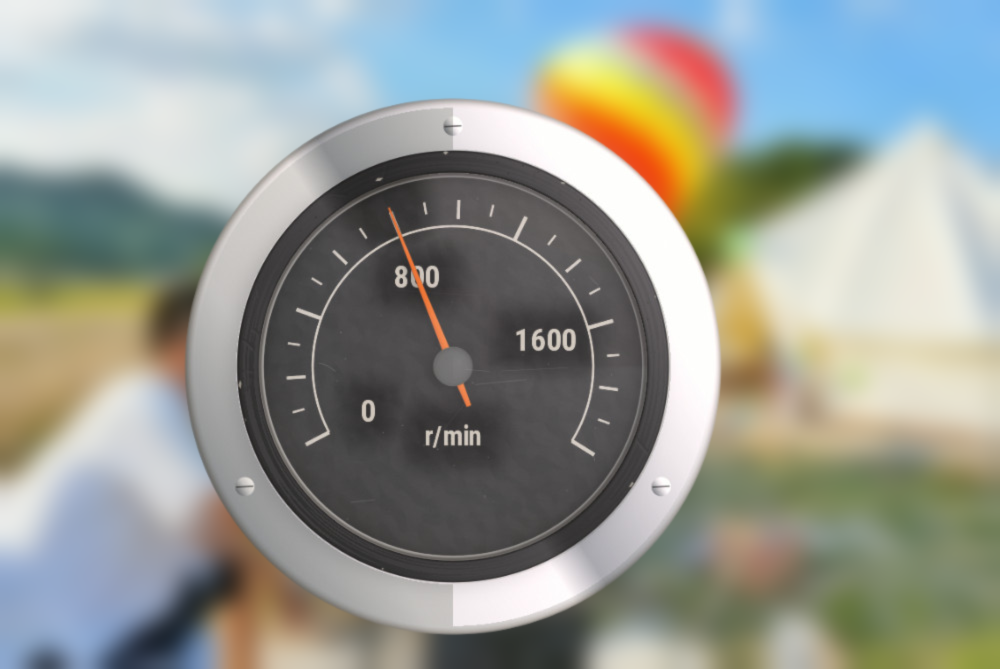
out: 800 rpm
